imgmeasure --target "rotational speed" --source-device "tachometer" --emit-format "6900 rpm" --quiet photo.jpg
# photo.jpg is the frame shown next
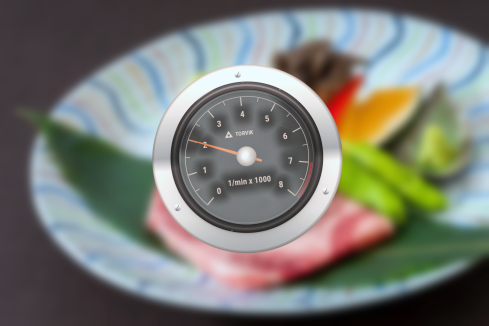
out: 2000 rpm
